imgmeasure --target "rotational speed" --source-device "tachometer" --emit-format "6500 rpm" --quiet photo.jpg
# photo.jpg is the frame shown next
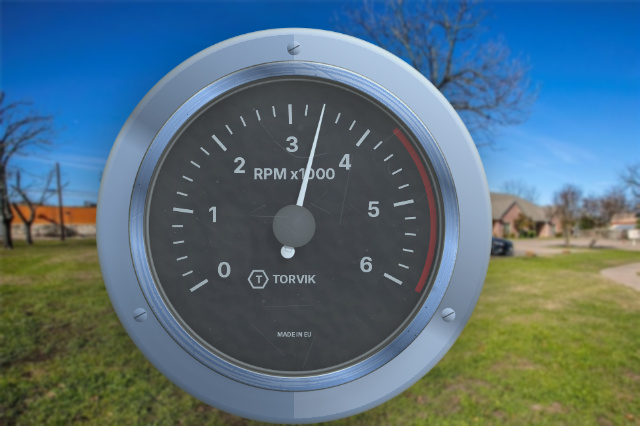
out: 3400 rpm
